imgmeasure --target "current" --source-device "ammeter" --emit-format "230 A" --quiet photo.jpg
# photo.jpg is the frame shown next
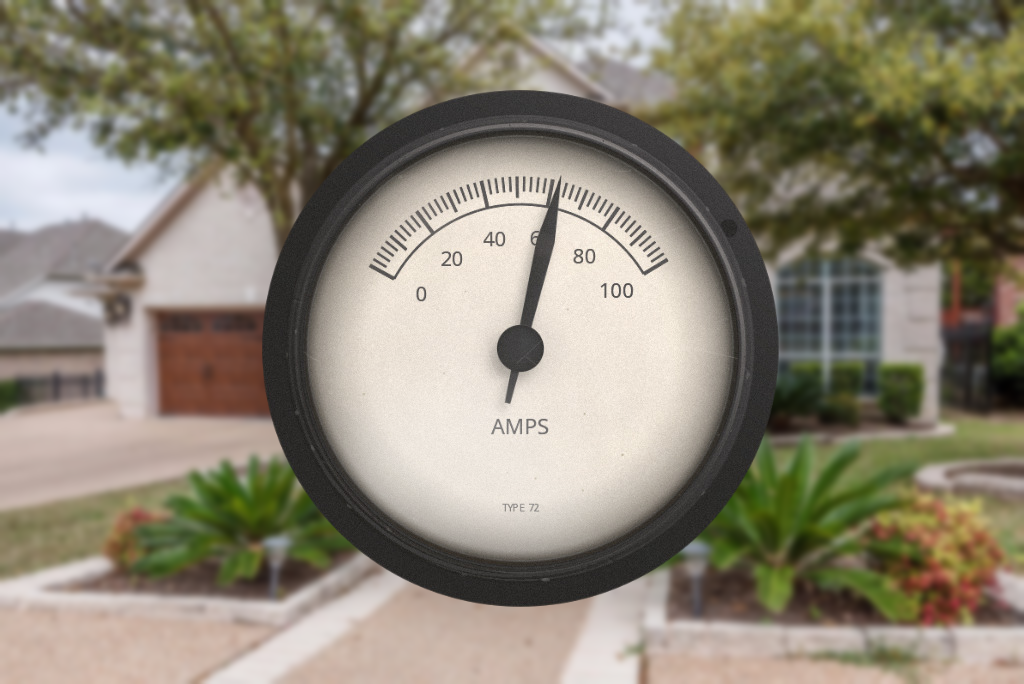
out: 62 A
